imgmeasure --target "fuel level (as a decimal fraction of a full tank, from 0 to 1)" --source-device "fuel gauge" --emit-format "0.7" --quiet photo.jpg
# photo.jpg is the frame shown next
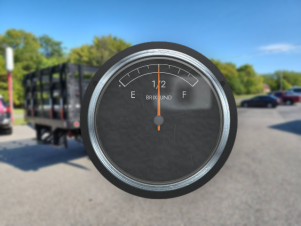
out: 0.5
